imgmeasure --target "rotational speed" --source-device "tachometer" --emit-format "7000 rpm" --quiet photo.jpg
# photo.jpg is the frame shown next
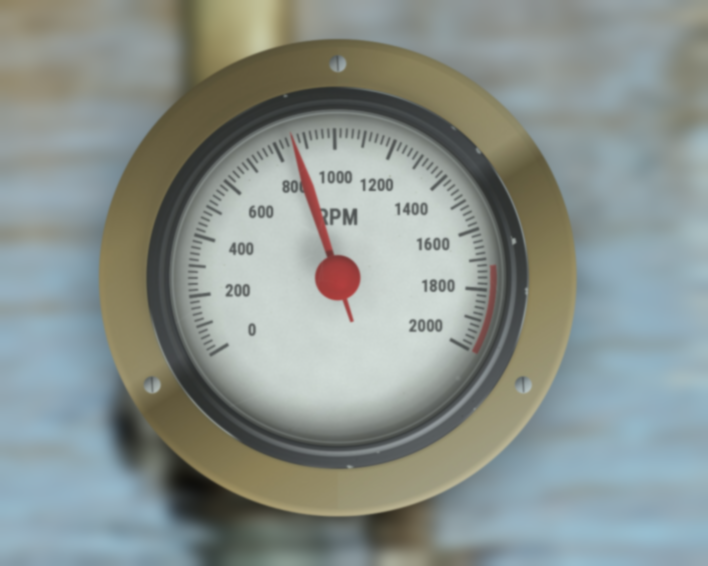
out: 860 rpm
